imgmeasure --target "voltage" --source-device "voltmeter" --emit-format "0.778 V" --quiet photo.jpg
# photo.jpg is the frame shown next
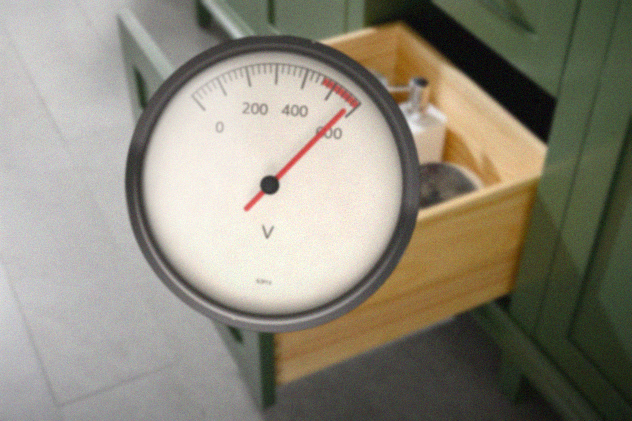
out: 580 V
